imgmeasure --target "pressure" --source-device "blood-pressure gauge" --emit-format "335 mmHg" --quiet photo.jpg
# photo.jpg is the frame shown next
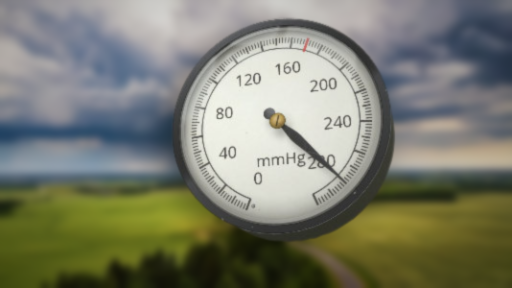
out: 280 mmHg
